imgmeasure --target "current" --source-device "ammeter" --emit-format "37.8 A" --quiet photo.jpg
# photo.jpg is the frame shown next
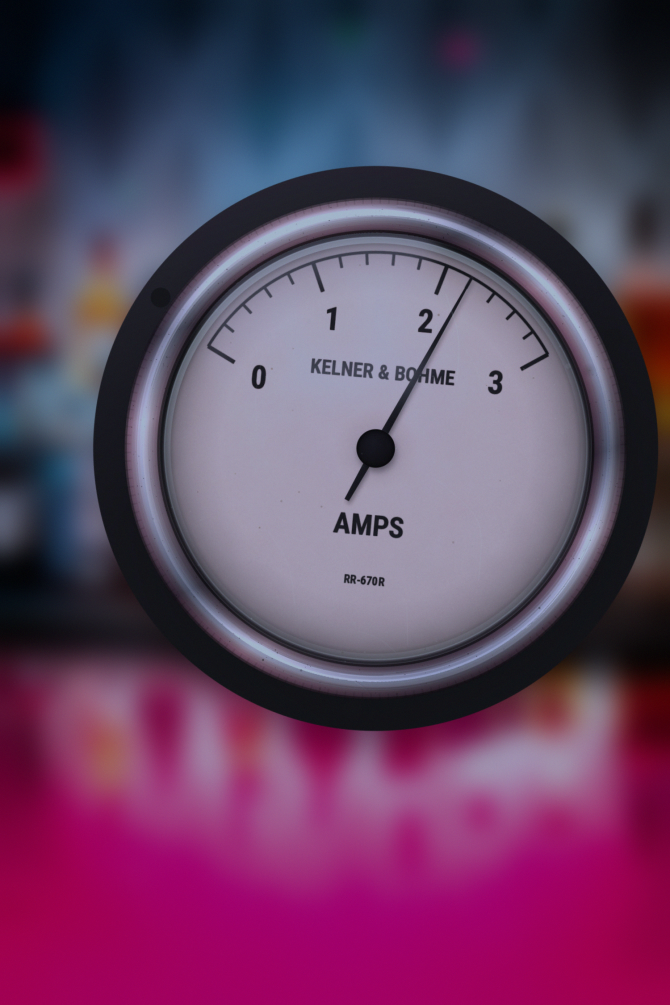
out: 2.2 A
